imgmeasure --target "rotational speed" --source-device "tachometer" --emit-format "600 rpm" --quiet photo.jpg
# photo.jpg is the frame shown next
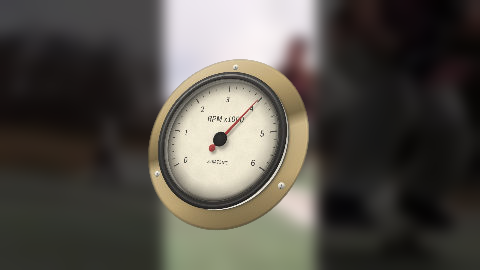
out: 4000 rpm
